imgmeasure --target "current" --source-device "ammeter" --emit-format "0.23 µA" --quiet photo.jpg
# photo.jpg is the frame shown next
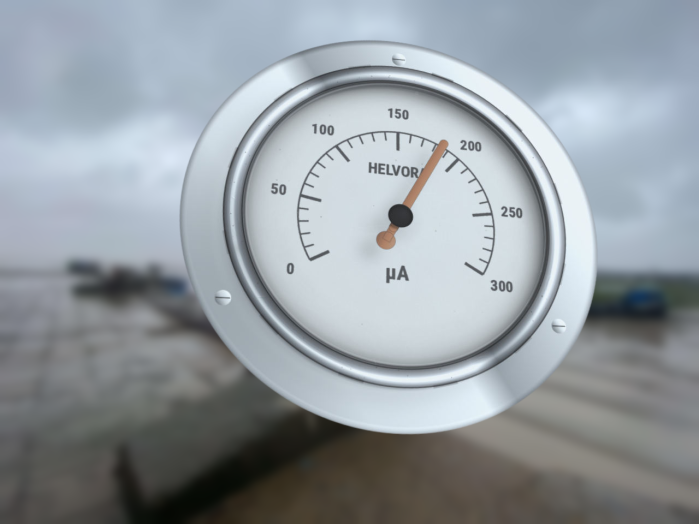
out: 185 µA
